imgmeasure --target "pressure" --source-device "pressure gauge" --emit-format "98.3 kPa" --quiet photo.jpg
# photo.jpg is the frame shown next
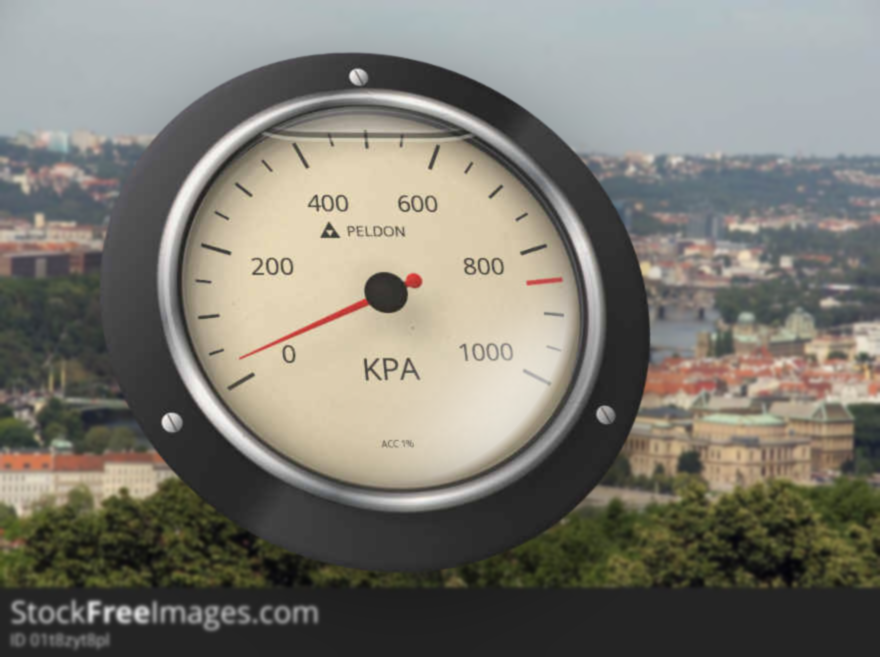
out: 25 kPa
